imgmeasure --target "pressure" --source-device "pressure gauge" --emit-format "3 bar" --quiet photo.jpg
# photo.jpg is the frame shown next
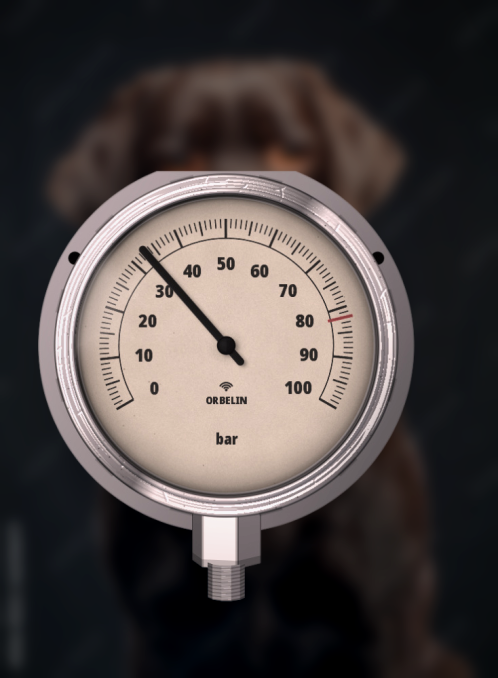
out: 33 bar
